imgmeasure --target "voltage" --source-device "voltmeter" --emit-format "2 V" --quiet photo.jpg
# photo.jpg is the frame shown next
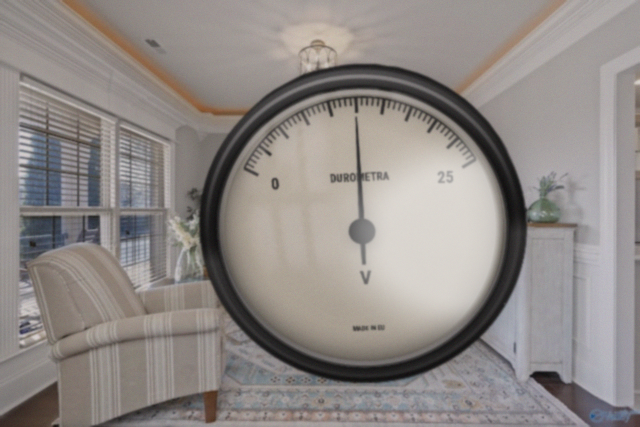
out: 12.5 V
